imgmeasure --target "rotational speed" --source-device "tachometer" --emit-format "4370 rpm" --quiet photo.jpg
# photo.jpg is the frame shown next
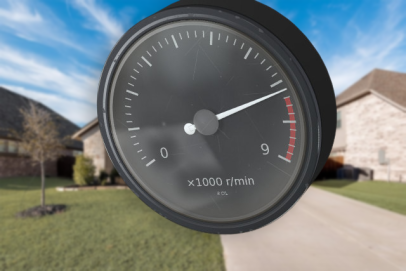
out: 7200 rpm
